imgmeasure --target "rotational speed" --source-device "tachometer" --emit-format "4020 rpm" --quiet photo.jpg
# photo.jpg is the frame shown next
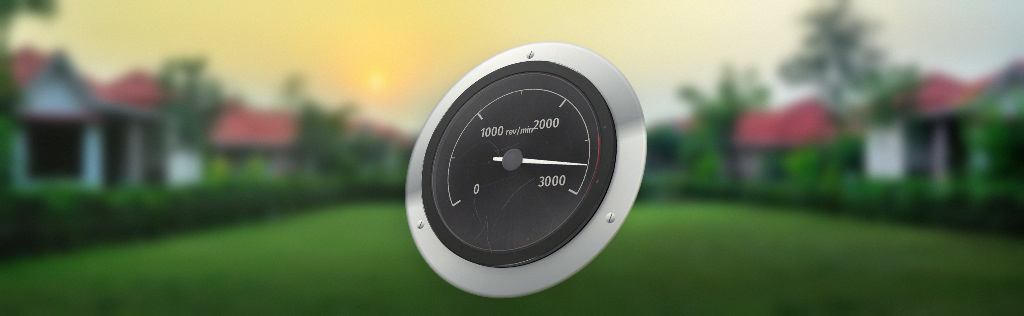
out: 2750 rpm
